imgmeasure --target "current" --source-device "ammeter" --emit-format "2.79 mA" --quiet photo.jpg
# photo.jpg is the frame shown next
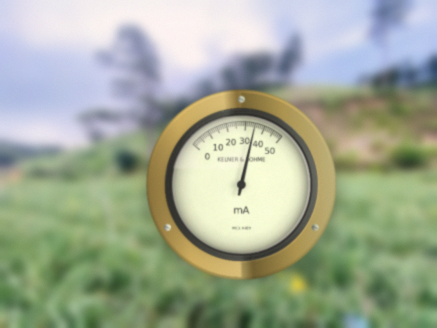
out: 35 mA
